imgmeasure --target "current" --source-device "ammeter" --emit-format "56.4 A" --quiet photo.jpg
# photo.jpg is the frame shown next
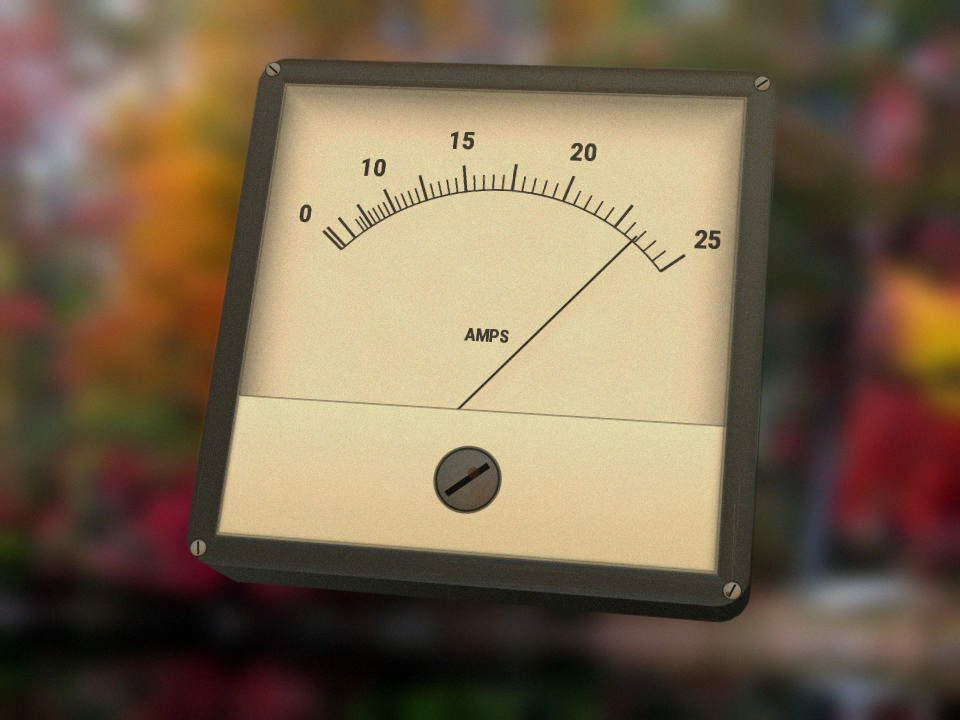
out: 23.5 A
